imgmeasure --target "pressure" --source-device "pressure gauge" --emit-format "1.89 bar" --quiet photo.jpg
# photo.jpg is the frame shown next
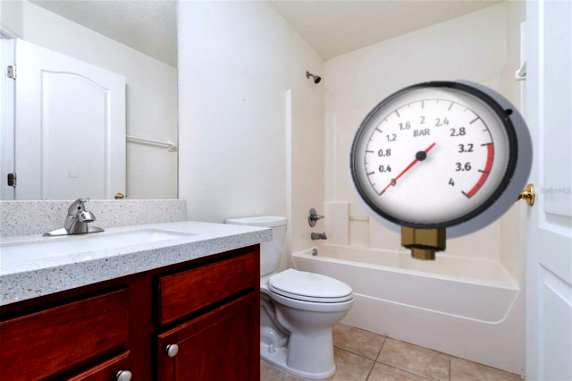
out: 0 bar
